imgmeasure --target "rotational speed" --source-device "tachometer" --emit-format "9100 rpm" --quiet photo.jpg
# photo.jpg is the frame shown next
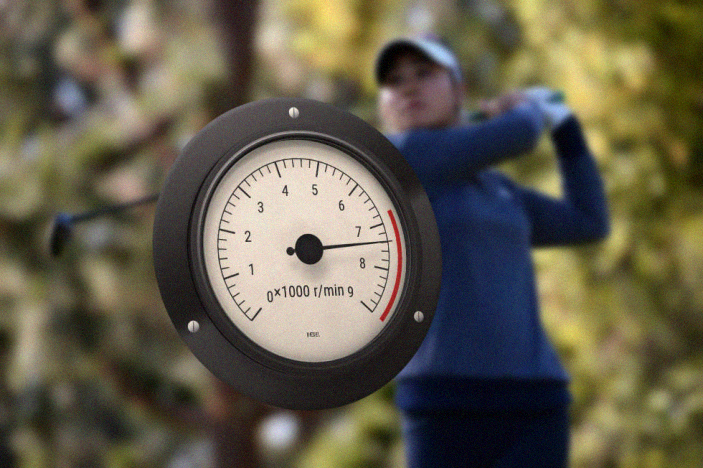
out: 7400 rpm
